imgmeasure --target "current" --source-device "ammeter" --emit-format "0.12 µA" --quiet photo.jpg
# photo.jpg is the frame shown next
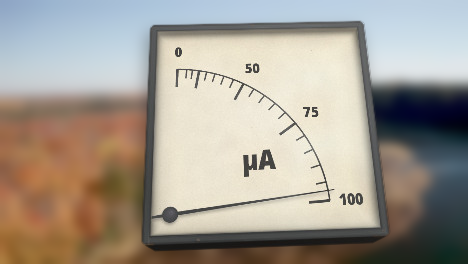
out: 97.5 µA
